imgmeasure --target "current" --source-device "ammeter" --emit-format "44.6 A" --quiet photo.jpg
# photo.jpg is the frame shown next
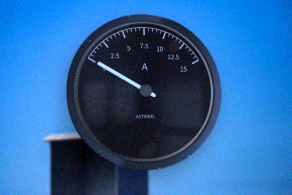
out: 0 A
